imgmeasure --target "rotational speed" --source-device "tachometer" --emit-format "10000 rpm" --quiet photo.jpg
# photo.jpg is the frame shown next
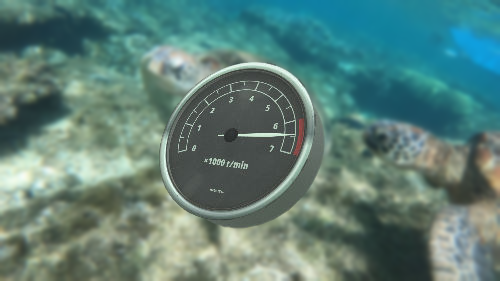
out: 6500 rpm
